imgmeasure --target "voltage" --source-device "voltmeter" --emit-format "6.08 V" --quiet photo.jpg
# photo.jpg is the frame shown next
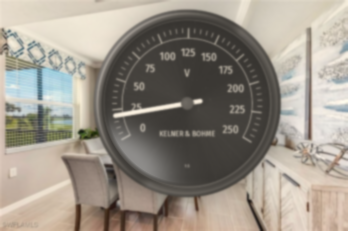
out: 20 V
